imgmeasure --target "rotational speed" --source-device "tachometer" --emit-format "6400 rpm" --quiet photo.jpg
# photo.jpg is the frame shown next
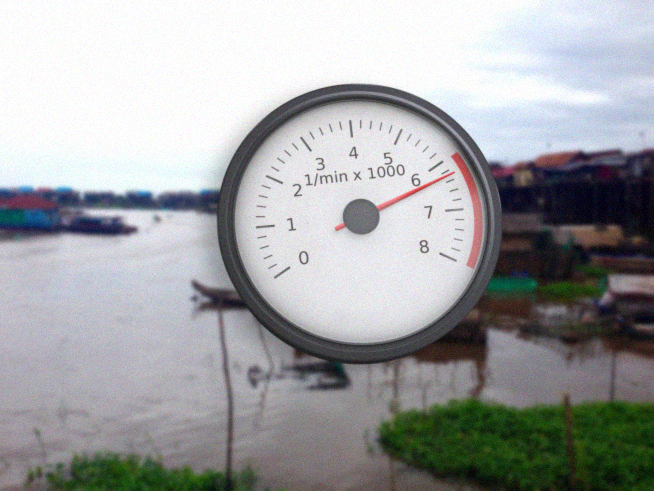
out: 6300 rpm
